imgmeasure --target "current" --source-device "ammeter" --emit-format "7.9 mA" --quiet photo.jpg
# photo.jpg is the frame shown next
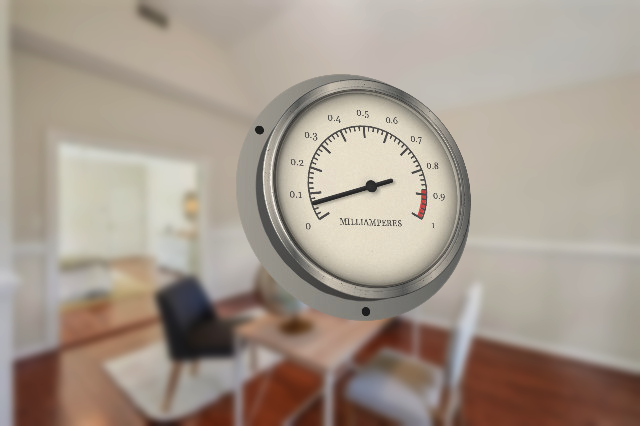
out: 0.06 mA
